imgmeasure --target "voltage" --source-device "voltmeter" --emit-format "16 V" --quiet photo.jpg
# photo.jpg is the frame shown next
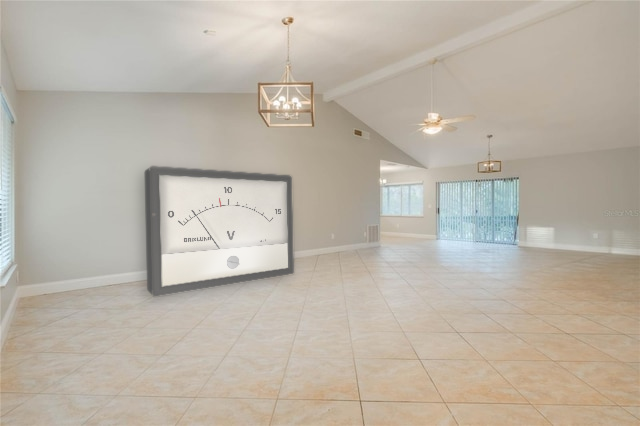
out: 5 V
